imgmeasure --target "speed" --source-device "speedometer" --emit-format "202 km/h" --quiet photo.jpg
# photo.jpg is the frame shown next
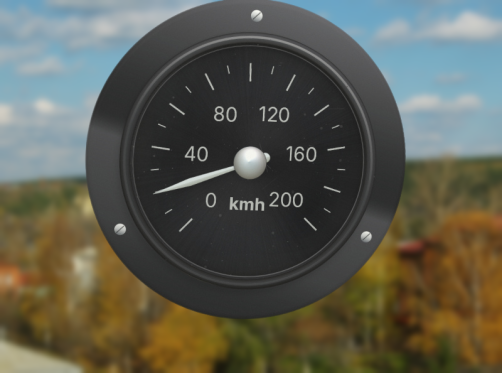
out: 20 km/h
